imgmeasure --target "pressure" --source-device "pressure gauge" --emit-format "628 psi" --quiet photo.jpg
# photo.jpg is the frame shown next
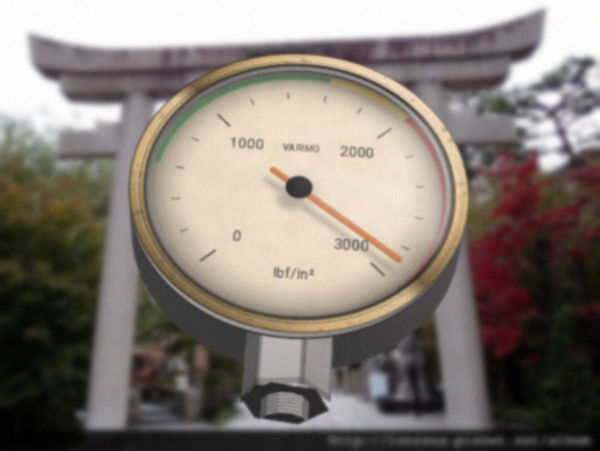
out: 2900 psi
